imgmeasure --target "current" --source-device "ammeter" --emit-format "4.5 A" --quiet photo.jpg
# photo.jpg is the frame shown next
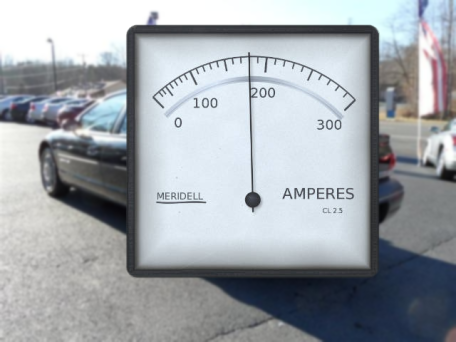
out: 180 A
